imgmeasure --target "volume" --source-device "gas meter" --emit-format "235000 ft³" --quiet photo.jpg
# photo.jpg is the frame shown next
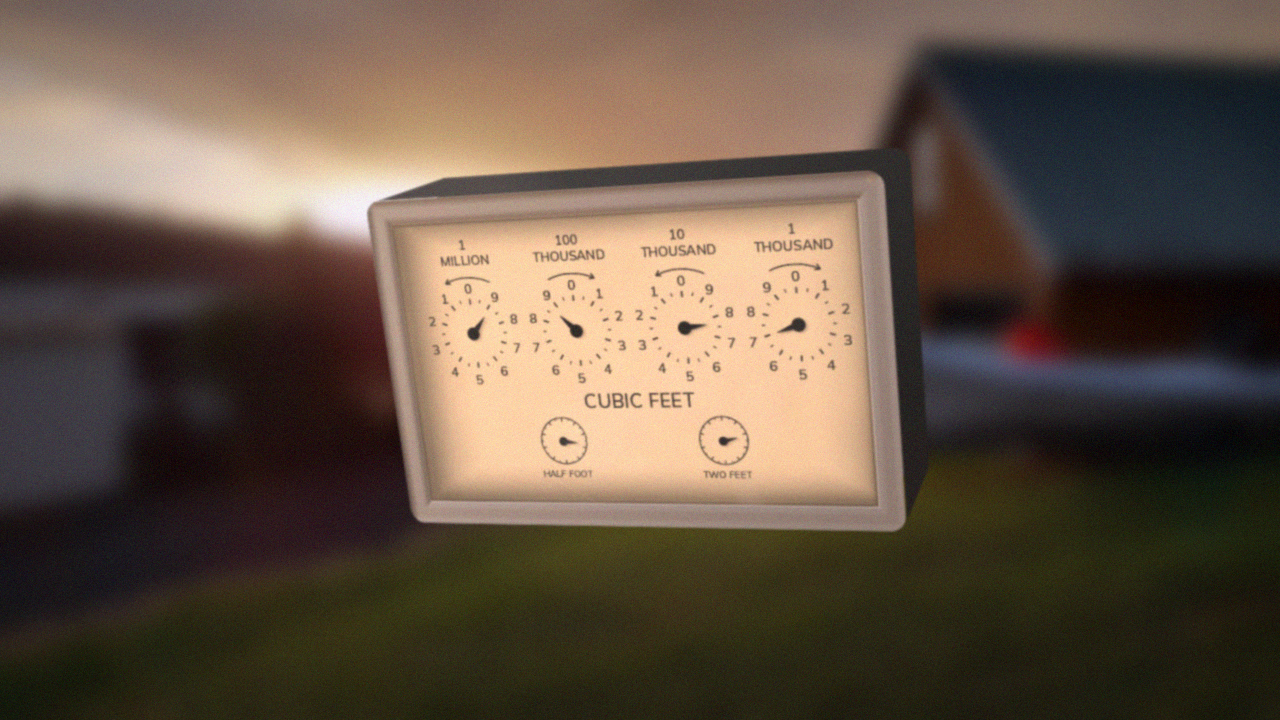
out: 887700 ft³
